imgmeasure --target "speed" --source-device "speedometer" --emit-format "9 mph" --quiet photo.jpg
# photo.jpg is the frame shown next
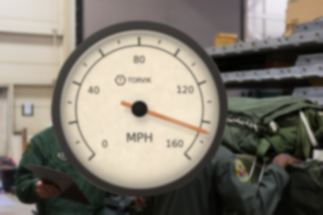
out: 145 mph
